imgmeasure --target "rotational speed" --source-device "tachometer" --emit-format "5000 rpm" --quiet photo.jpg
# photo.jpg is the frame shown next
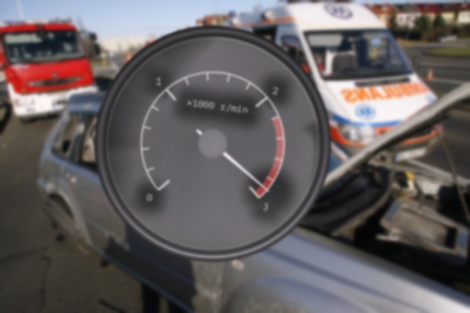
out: 2900 rpm
